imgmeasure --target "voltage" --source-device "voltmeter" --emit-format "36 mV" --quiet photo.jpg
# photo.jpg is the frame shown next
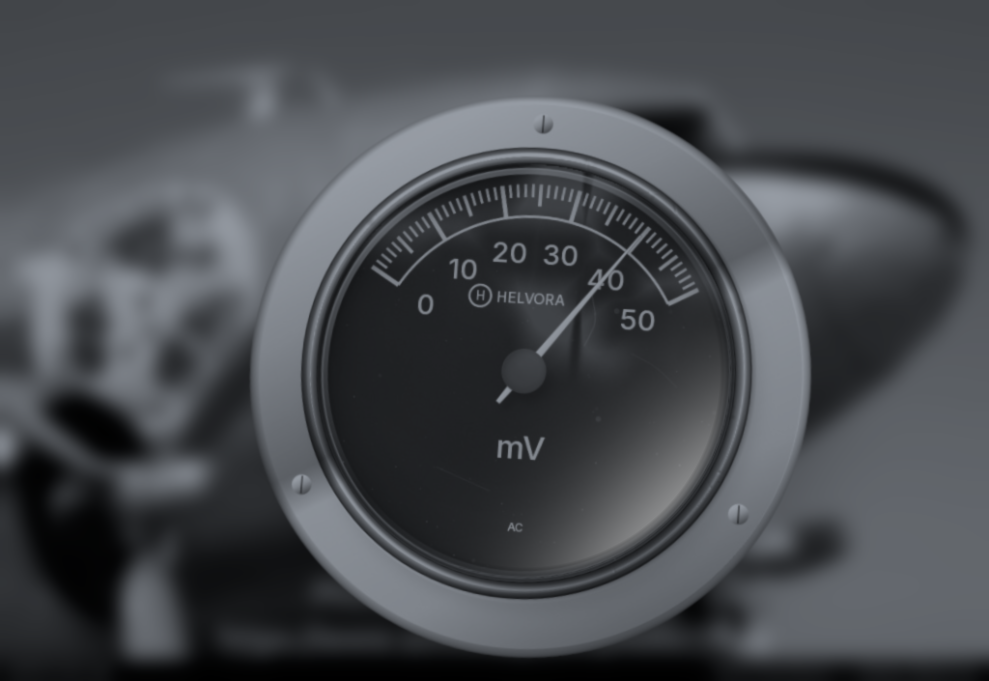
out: 40 mV
